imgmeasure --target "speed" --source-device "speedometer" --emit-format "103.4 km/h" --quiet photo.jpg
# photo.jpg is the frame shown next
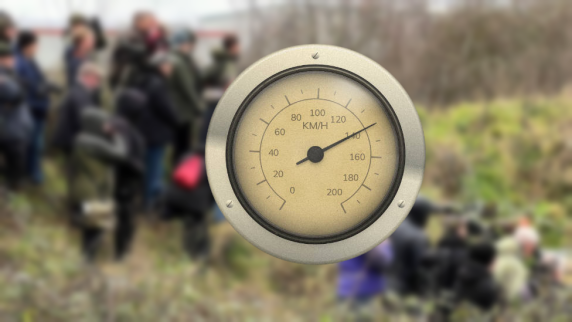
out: 140 km/h
